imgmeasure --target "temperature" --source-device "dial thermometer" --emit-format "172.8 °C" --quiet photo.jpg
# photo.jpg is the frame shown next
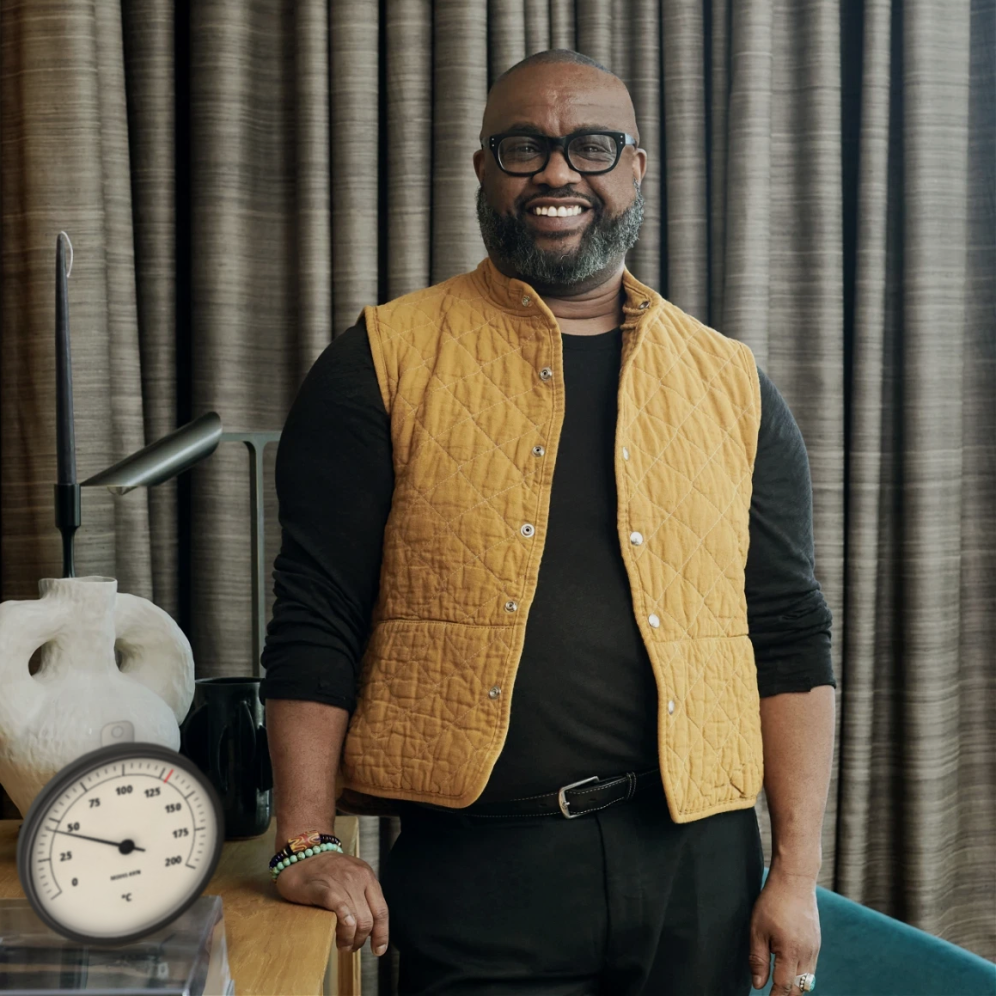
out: 45 °C
